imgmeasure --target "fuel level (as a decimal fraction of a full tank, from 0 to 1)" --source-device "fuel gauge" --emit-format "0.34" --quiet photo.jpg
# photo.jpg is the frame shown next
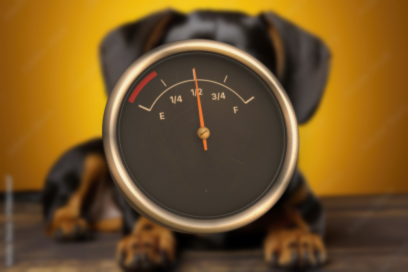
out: 0.5
